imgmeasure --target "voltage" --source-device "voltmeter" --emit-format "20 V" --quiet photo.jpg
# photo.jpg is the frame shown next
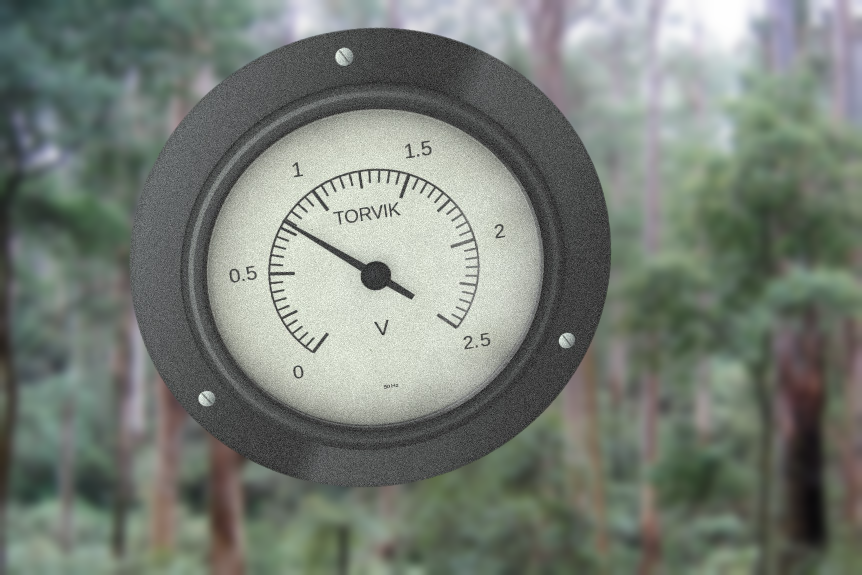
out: 0.8 V
